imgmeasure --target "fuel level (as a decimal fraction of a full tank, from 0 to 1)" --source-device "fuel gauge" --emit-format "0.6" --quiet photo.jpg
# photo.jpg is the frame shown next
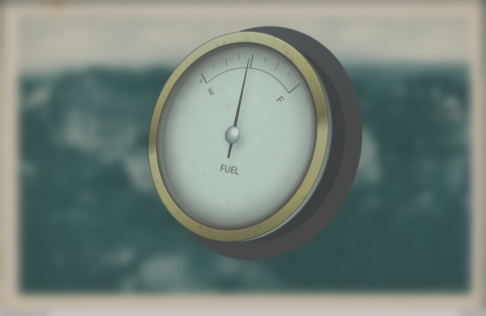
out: 0.5
